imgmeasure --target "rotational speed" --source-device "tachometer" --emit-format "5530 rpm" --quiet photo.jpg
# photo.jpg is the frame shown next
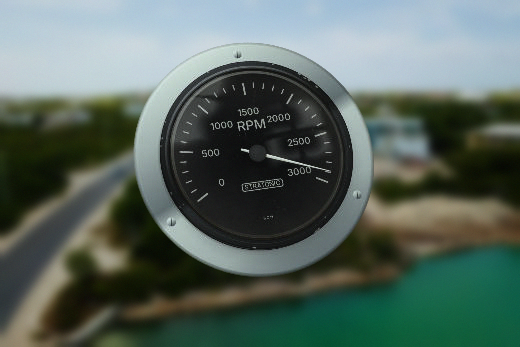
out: 2900 rpm
